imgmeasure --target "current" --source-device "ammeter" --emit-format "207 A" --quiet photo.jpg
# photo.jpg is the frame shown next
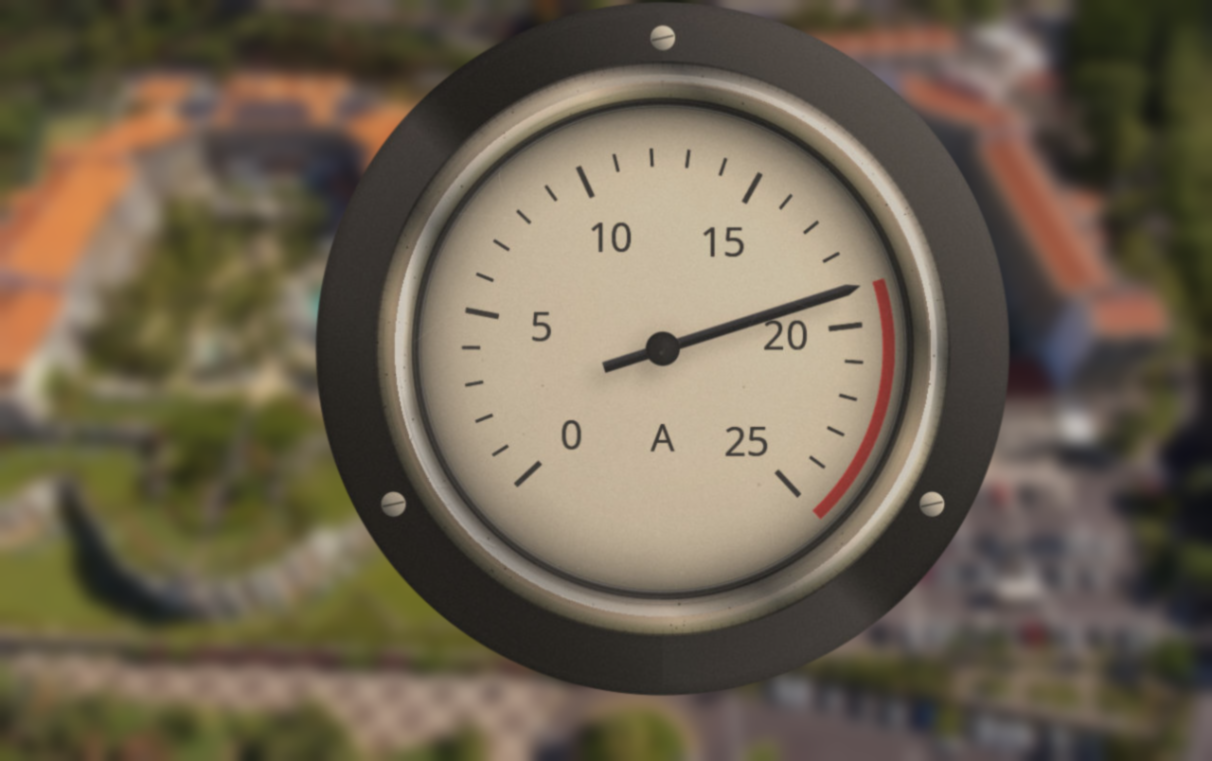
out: 19 A
